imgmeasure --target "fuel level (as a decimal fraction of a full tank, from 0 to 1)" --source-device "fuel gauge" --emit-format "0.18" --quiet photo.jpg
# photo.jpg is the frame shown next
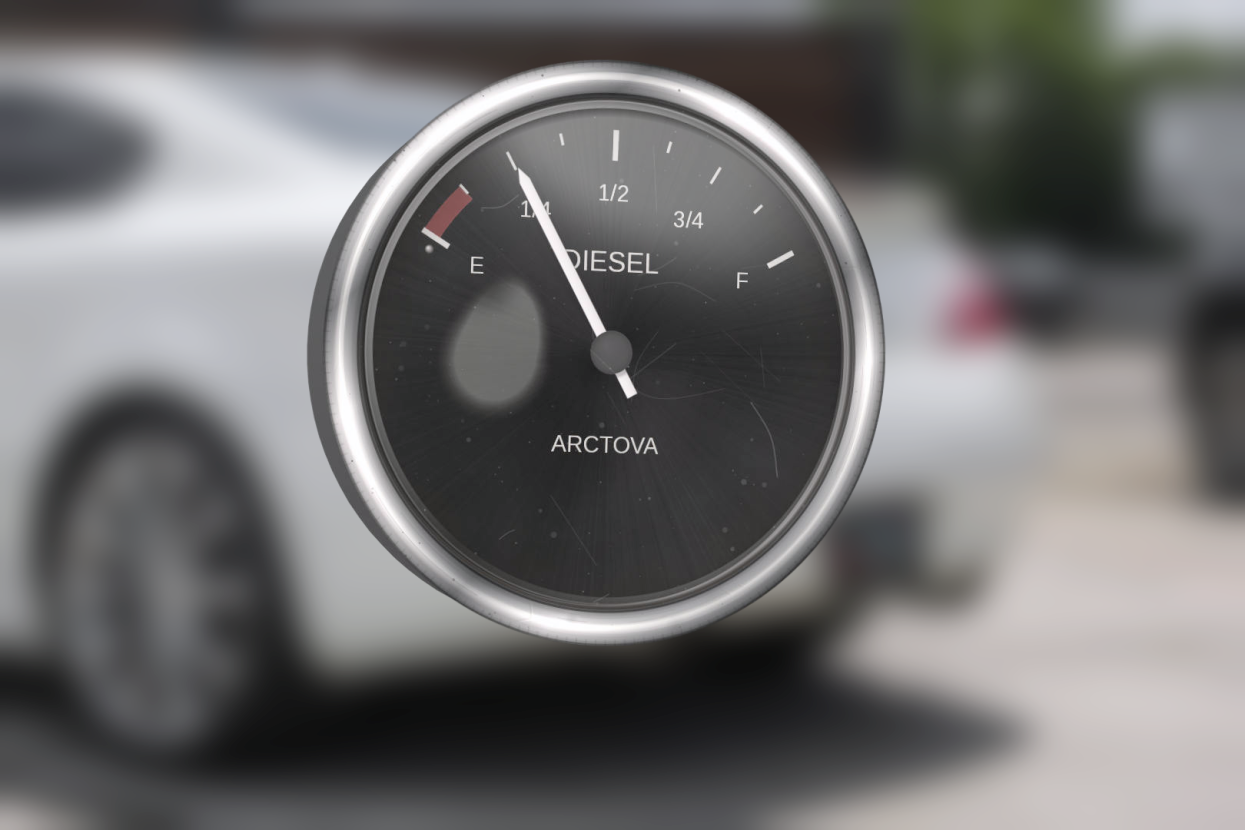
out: 0.25
